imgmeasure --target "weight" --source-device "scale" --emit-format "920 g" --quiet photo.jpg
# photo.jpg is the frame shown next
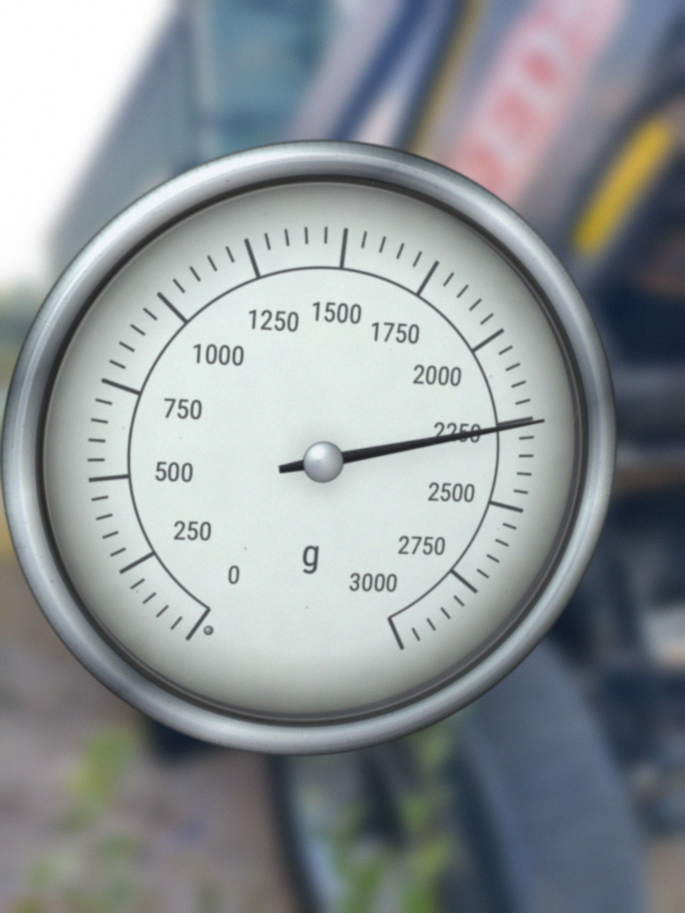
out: 2250 g
